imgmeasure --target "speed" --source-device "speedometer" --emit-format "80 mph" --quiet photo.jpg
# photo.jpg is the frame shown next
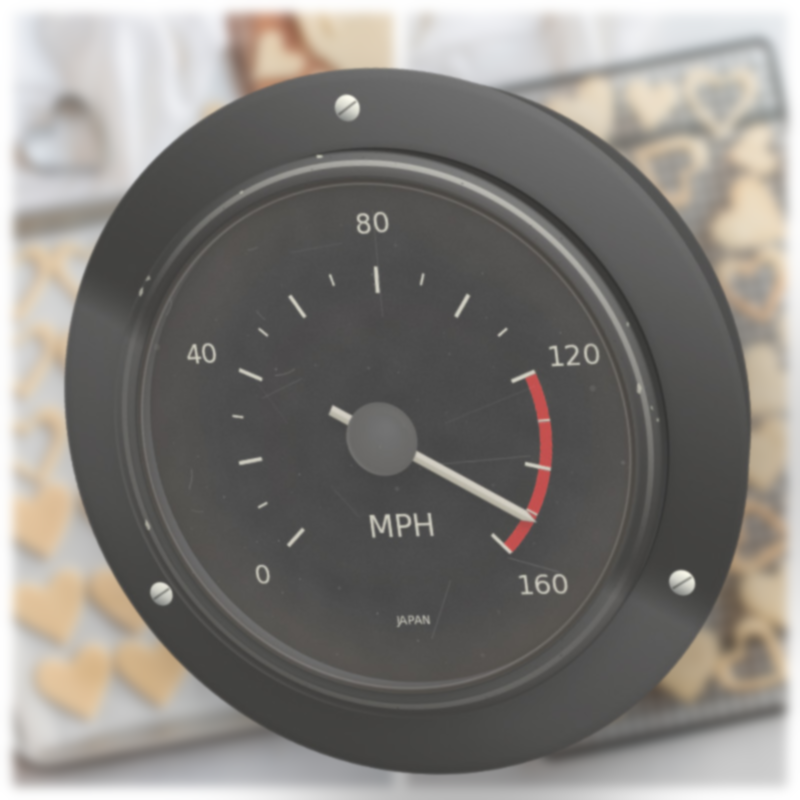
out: 150 mph
